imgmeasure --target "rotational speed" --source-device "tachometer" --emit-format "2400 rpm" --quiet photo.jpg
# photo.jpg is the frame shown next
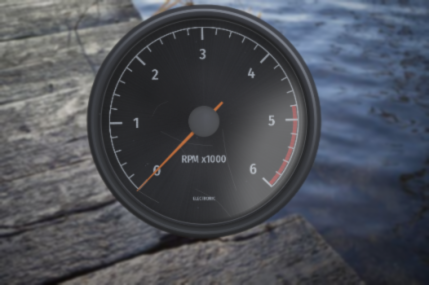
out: 0 rpm
